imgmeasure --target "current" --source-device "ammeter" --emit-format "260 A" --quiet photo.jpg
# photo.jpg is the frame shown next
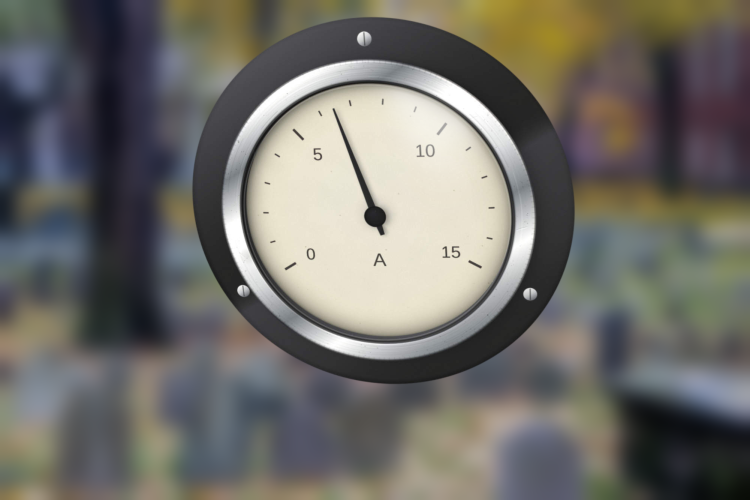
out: 6.5 A
